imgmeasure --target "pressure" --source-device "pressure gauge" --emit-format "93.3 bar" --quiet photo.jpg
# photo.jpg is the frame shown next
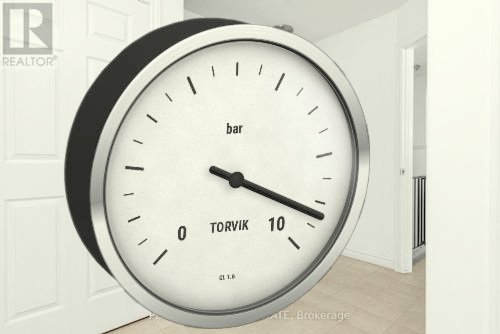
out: 9.25 bar
